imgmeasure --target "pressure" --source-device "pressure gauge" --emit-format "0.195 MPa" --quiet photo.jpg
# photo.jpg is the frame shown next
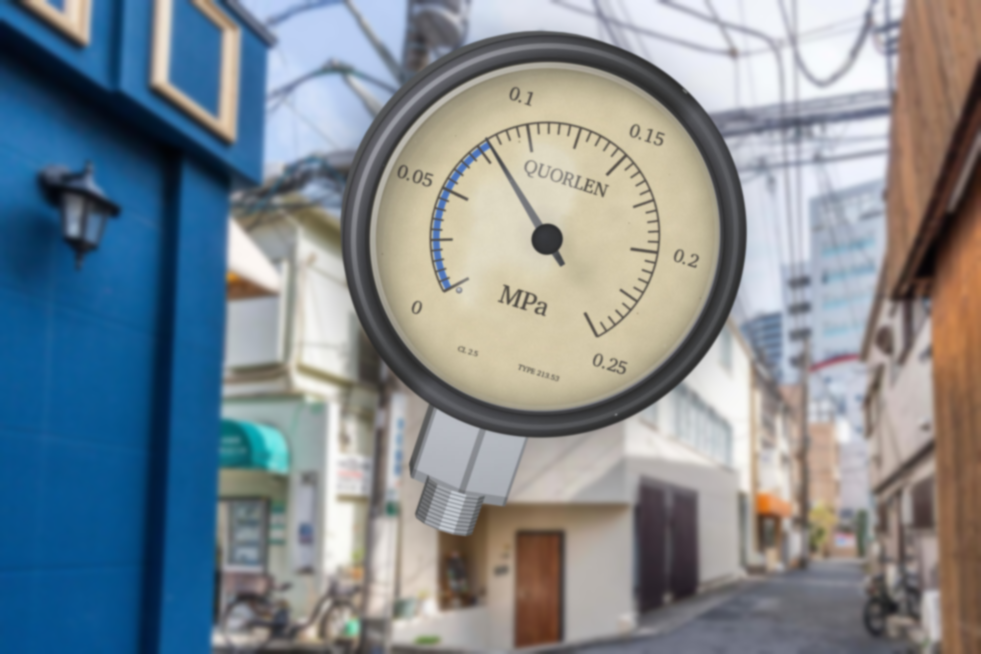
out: 0.08 MPa
